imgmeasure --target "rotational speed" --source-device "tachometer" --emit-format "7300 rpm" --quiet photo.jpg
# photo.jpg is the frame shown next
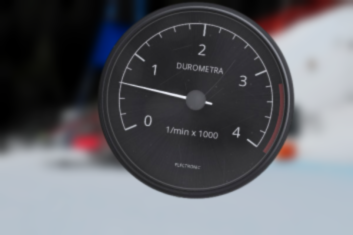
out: 600 rpm
